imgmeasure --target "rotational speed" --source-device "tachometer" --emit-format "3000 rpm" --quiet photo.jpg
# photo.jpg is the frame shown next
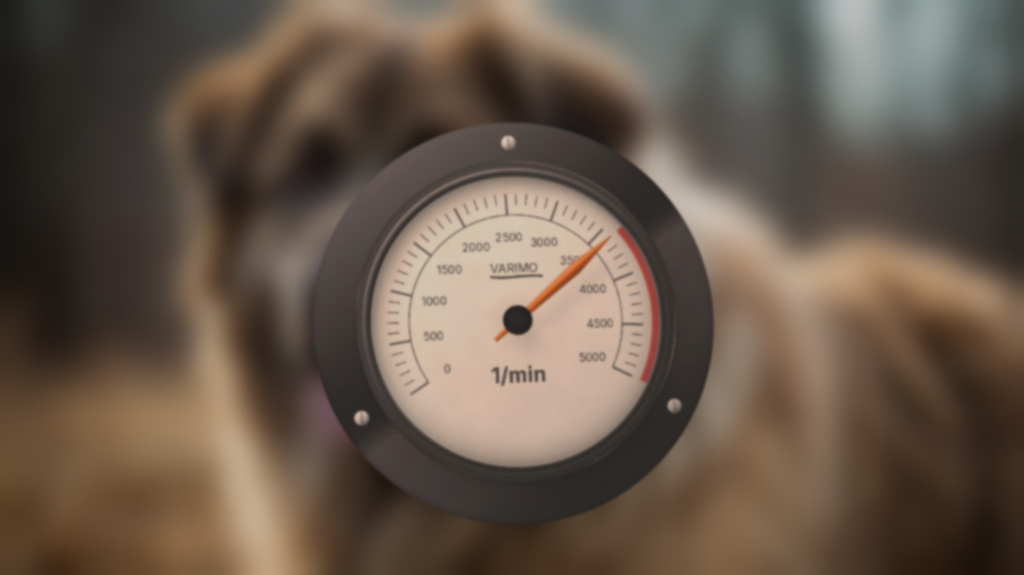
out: 3600 rpm
